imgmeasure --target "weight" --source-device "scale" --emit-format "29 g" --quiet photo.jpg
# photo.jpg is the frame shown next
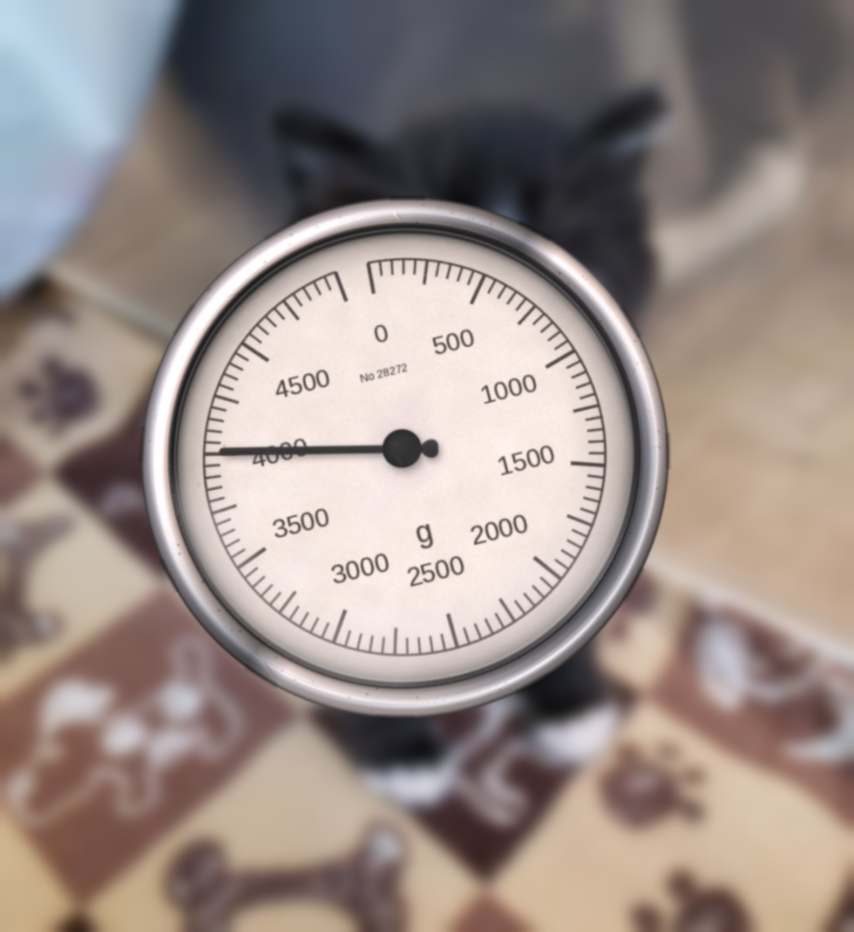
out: 4000 g
